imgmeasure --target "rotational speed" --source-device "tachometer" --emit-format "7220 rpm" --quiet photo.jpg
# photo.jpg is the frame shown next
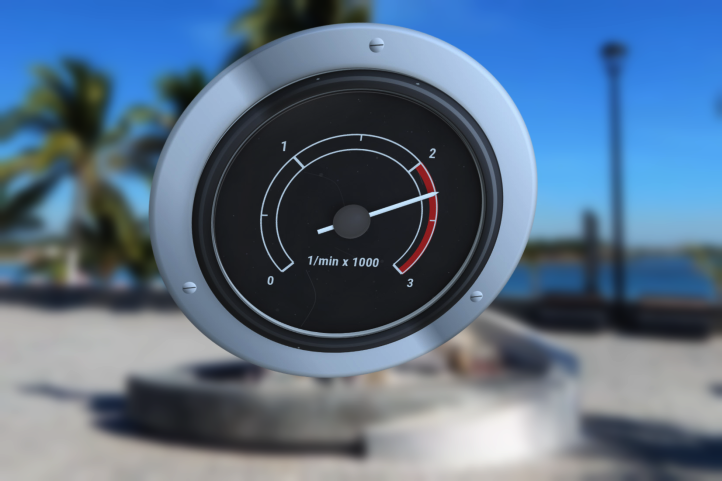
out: 2250 rpm
